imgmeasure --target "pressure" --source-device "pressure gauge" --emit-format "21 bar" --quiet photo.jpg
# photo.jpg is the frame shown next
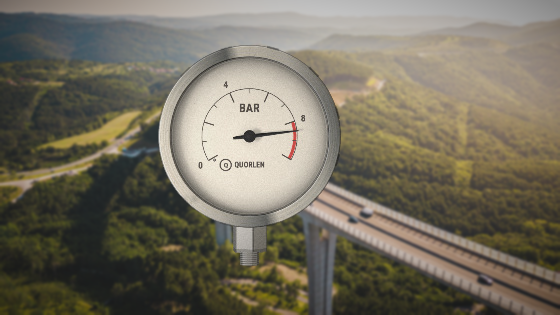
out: 8.5 bar
